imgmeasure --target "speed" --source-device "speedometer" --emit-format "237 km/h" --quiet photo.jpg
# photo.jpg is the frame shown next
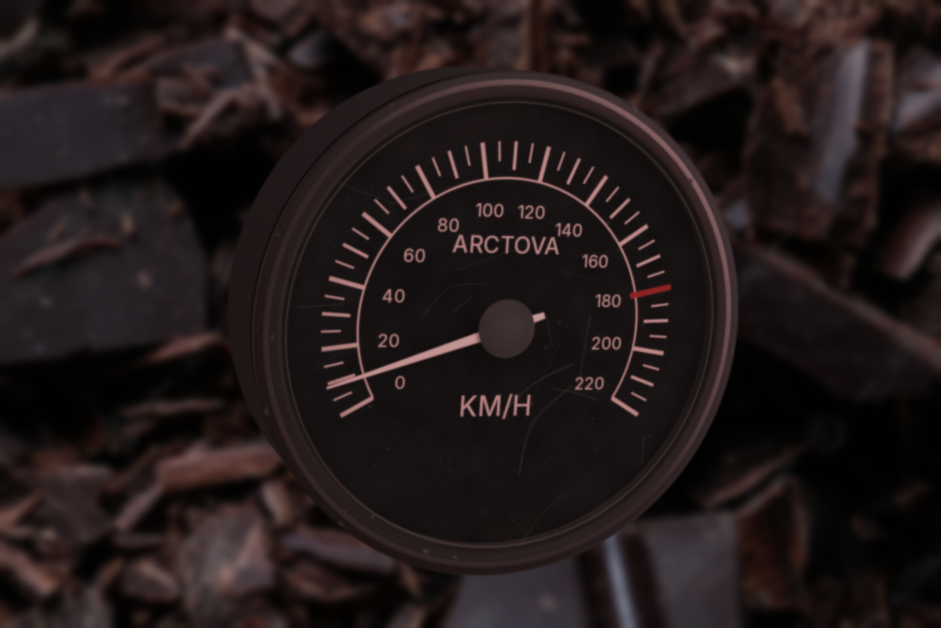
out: 10 km/h
